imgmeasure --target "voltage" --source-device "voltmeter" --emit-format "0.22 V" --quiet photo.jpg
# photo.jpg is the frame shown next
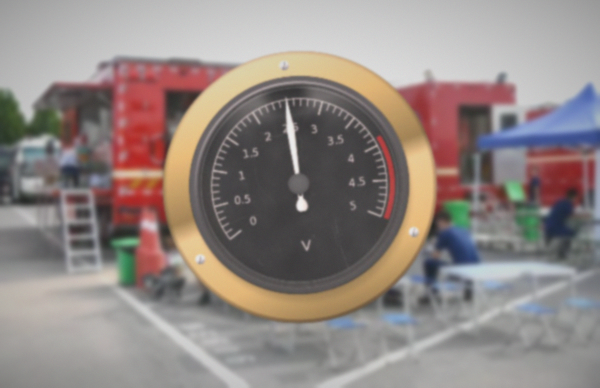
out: 2.5 V
